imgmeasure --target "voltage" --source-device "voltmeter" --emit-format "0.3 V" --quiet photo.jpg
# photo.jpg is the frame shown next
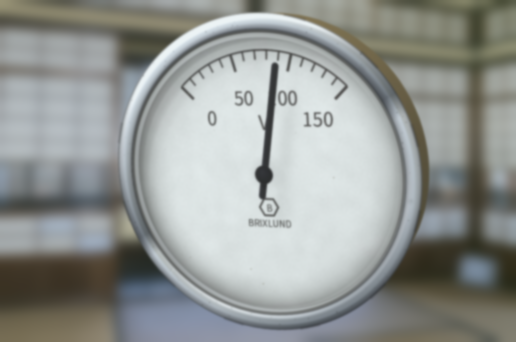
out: 90 V
